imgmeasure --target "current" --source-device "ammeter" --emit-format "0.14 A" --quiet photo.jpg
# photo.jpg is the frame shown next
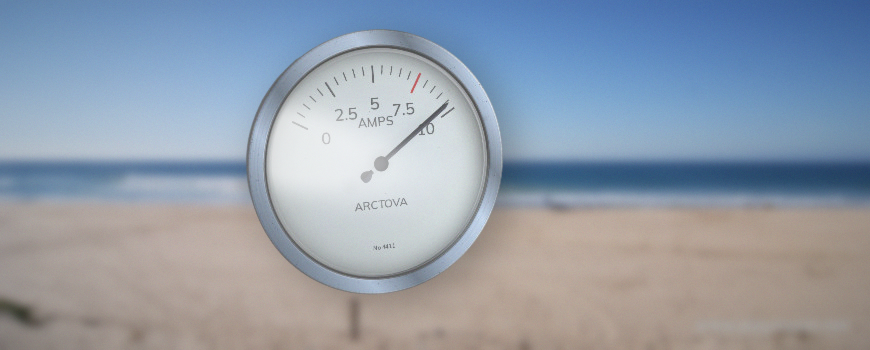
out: 9.5 A
